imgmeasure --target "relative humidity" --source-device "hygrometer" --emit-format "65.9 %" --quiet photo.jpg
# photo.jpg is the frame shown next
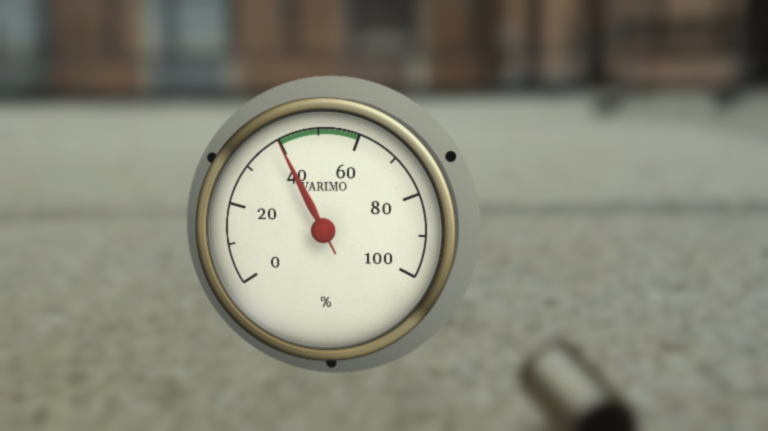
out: 40 %
